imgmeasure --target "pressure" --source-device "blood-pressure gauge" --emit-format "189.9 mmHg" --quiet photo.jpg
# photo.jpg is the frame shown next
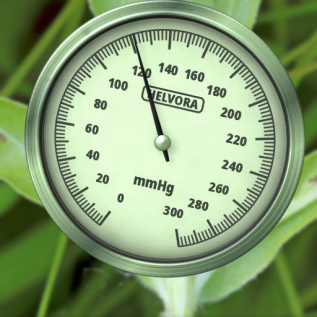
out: 122 mmHg
